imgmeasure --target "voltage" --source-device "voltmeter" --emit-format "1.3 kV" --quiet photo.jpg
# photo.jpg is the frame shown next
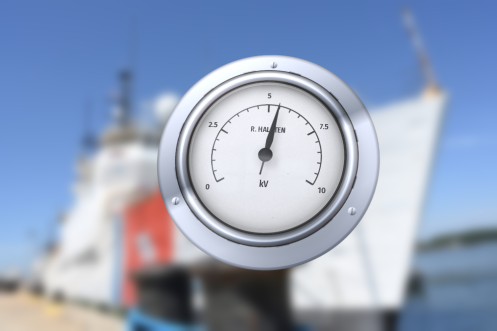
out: 5.5 kV
